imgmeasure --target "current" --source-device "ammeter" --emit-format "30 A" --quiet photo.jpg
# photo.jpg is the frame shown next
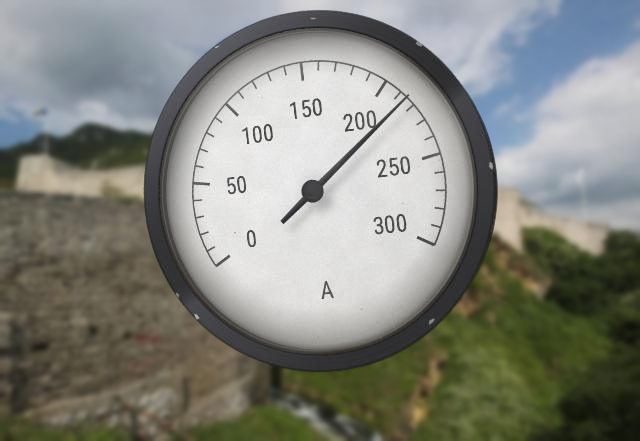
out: 215 A
